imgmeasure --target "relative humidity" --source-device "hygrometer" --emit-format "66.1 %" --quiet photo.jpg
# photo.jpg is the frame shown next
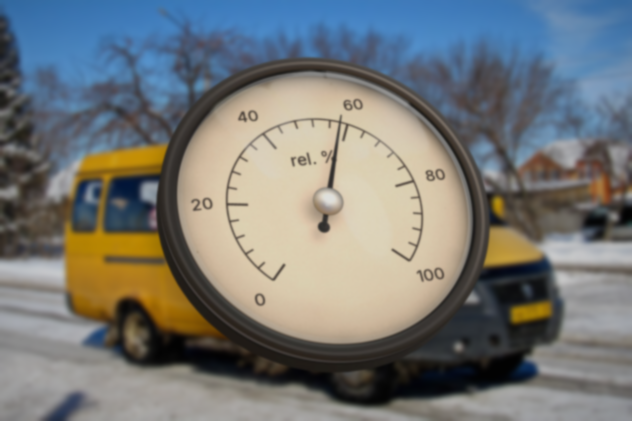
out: 58 %
